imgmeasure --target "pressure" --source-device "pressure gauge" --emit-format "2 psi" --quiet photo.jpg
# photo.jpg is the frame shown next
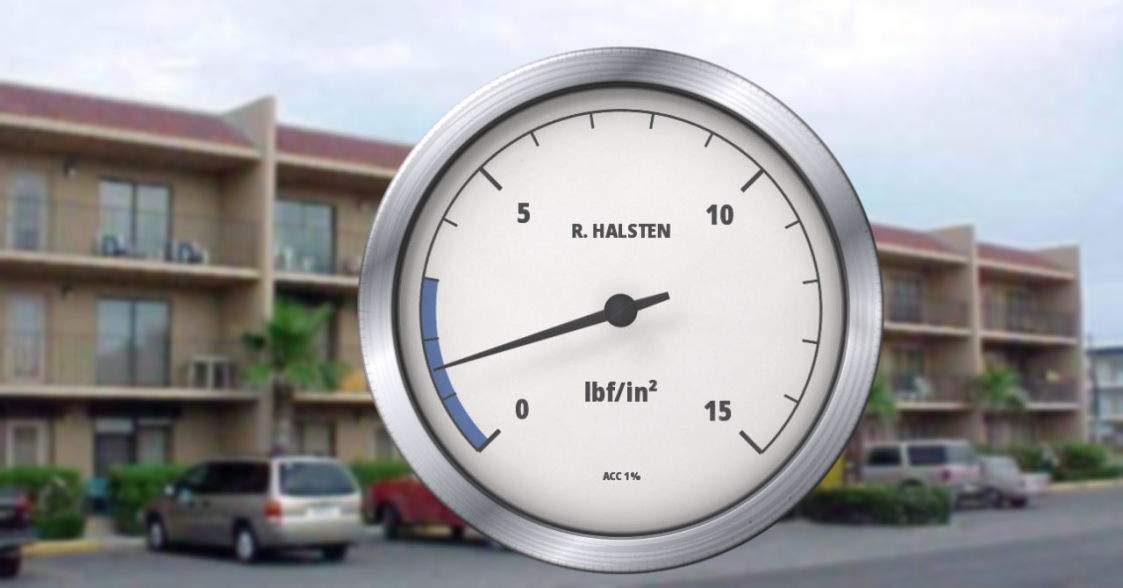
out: 1.5 psi
